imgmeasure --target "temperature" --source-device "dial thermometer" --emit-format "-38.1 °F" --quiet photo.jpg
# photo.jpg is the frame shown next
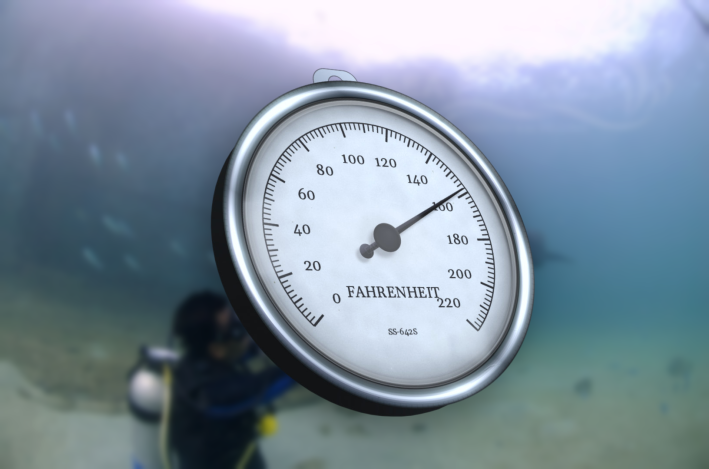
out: 158 °F
